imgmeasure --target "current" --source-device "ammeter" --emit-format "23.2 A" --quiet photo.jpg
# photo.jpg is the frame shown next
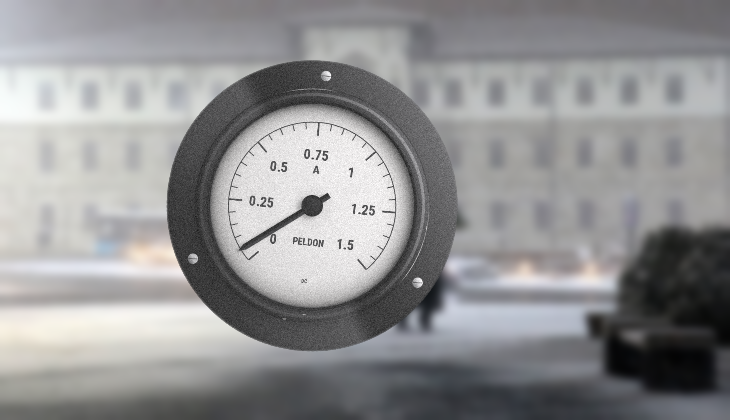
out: 0.05 A
